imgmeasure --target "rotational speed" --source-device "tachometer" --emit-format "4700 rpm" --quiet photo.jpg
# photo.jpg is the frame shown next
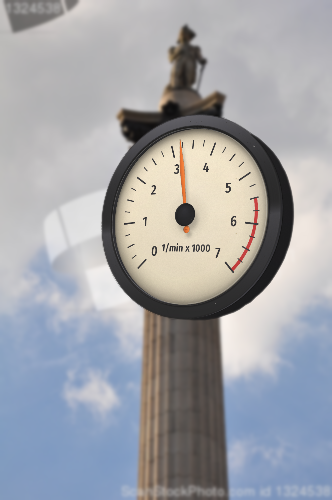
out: 3250 rpm
